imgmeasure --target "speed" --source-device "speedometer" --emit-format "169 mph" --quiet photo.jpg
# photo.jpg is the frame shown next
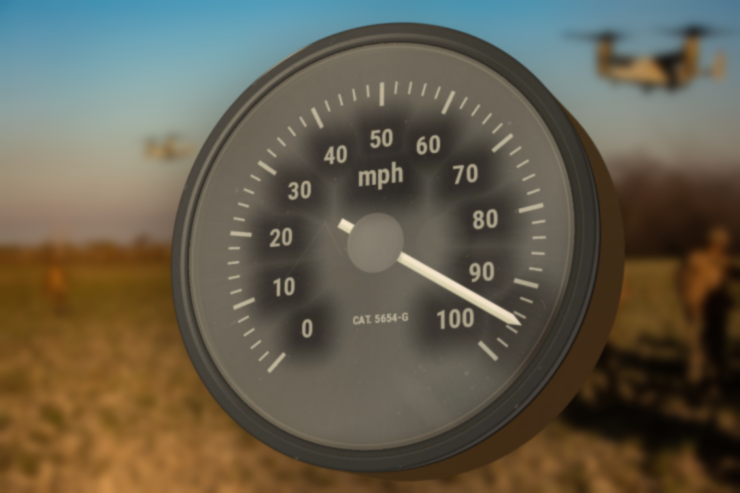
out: 95 mph
